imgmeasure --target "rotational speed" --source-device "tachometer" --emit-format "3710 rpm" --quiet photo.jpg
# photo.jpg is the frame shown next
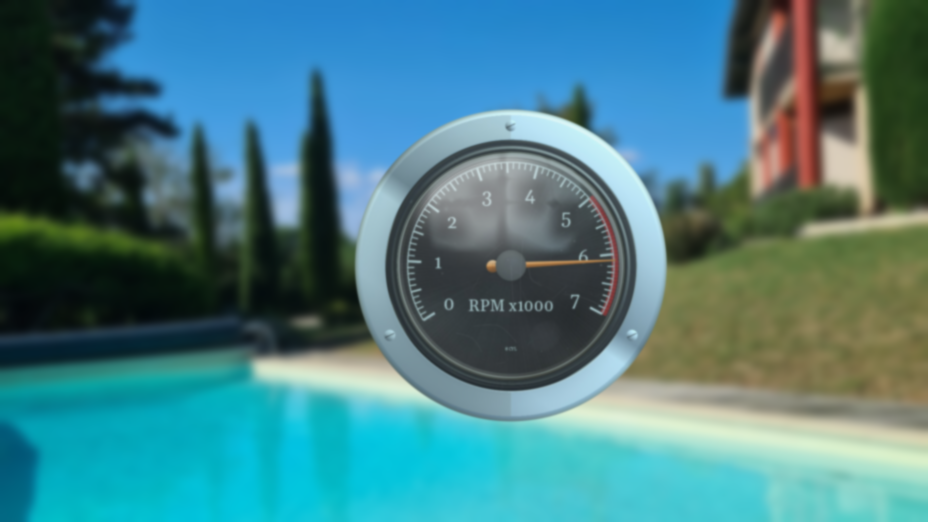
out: 6100 rpm
